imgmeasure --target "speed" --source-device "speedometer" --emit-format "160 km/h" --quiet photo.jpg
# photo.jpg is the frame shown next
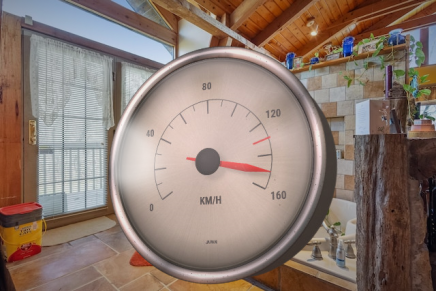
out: 150 km/h
